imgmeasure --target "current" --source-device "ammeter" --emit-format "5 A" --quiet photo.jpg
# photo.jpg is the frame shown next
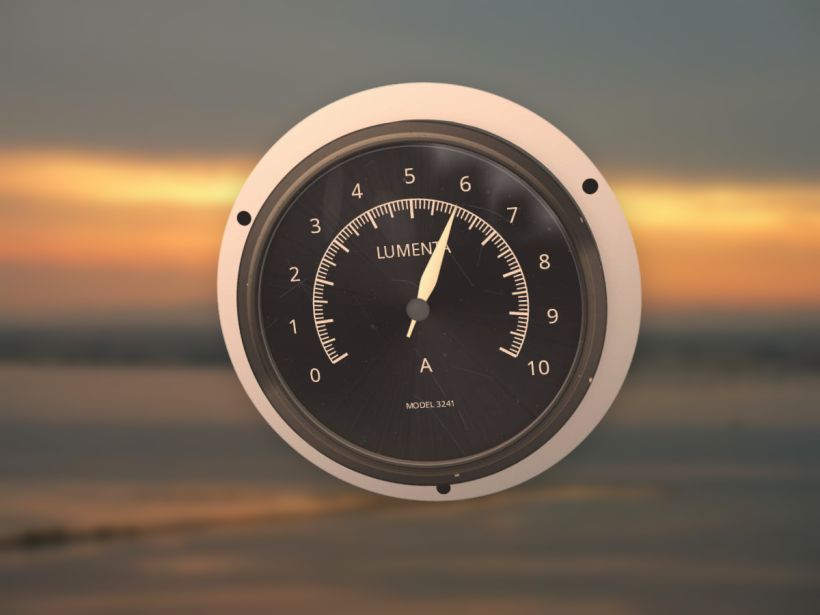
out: 6 A
